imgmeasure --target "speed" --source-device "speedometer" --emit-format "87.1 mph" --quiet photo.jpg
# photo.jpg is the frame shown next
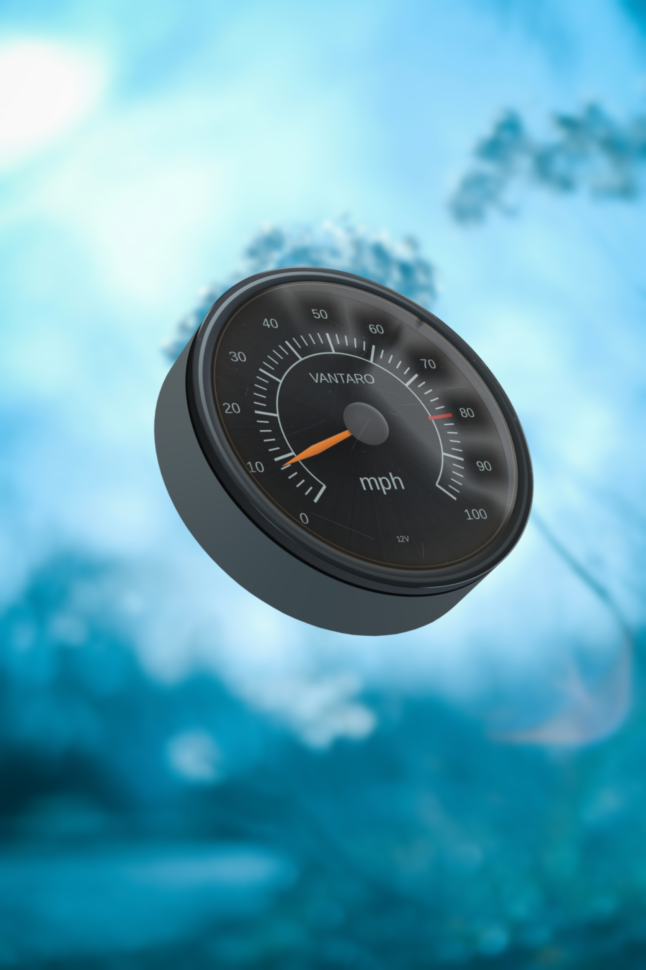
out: 8 mph
